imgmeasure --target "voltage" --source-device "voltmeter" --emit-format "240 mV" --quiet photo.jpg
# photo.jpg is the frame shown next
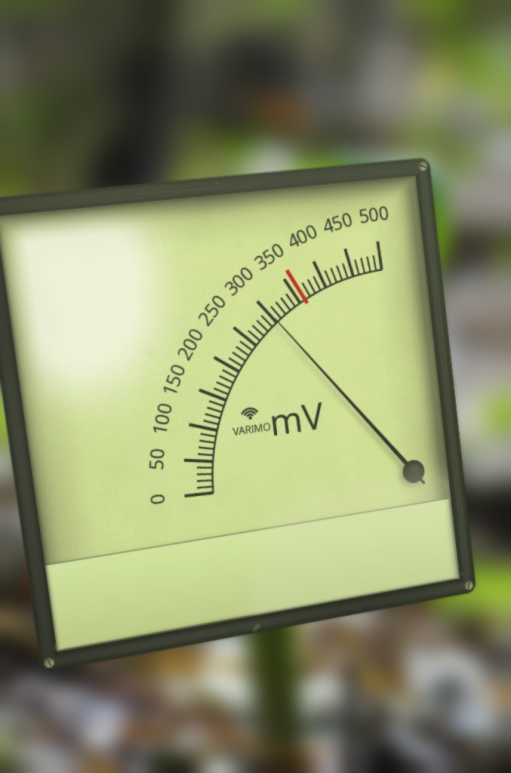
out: 300 mV
